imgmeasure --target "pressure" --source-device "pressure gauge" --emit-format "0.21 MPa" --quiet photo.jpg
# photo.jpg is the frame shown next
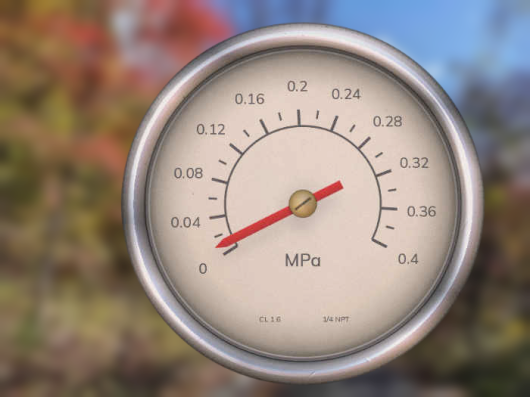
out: 0.01 MPa
